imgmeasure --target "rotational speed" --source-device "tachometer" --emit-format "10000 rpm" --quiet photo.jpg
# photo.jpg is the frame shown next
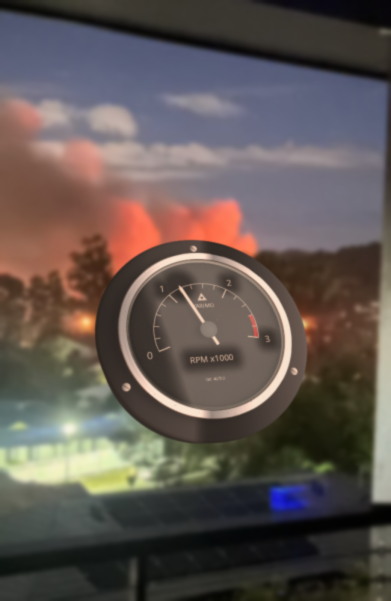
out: 1200 rpm
